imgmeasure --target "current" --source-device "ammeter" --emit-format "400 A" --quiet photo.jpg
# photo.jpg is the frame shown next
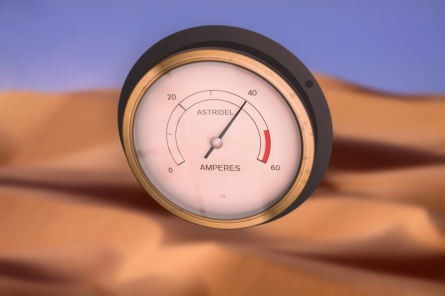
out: 40 A
